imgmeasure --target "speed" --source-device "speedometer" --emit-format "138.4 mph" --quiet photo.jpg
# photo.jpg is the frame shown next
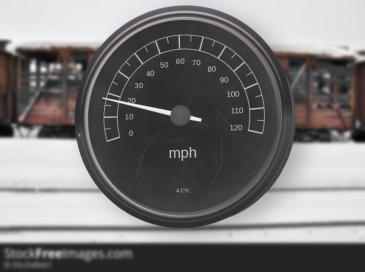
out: 17.5 mph
